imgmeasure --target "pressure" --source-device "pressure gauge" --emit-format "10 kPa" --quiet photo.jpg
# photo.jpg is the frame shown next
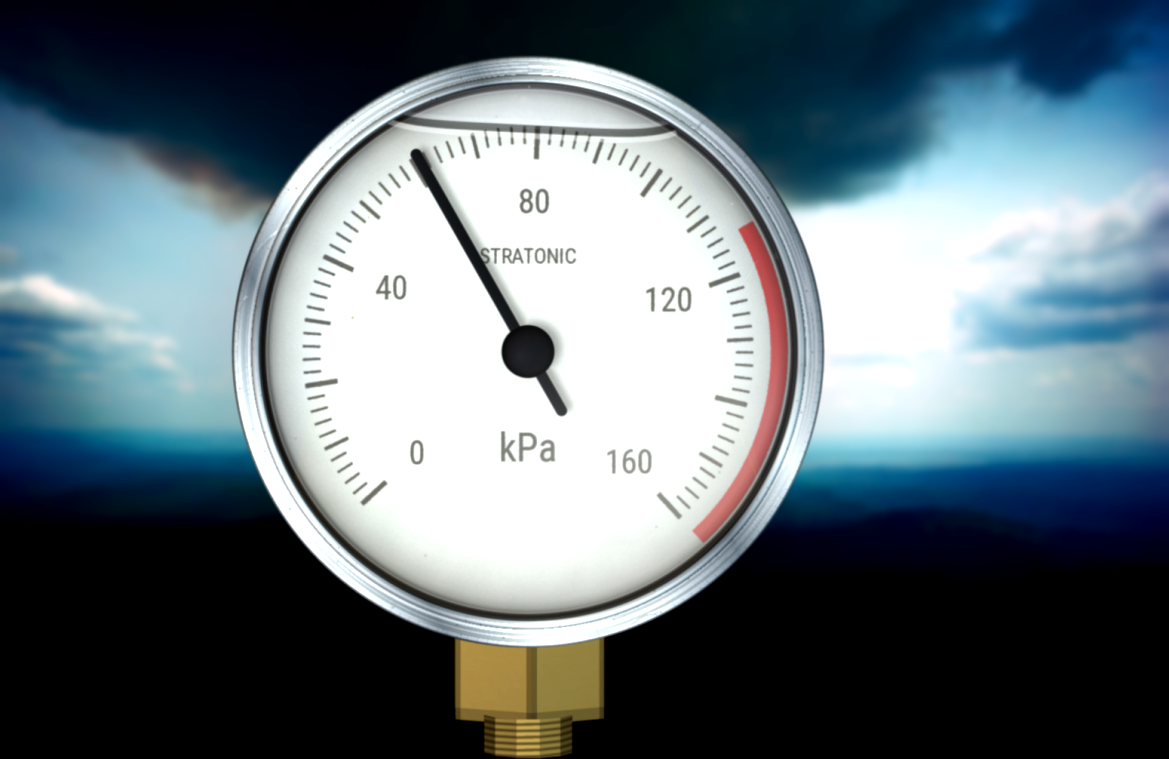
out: 61 kPa
